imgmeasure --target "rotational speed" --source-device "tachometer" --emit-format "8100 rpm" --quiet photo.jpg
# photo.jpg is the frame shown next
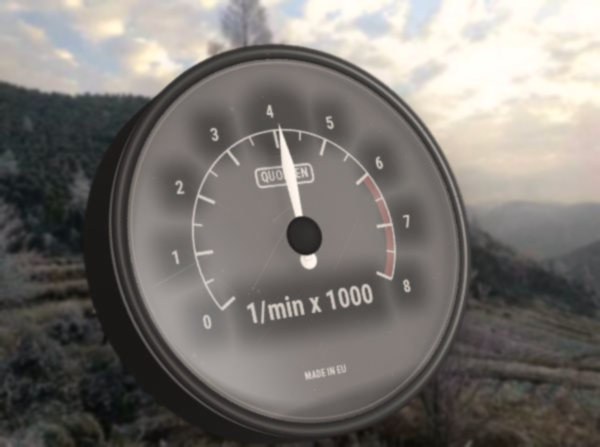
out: 4000 rpm
